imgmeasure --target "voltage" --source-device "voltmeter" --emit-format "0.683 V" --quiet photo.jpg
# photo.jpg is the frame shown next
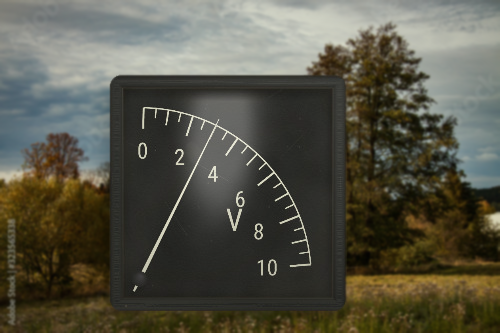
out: 3 V
